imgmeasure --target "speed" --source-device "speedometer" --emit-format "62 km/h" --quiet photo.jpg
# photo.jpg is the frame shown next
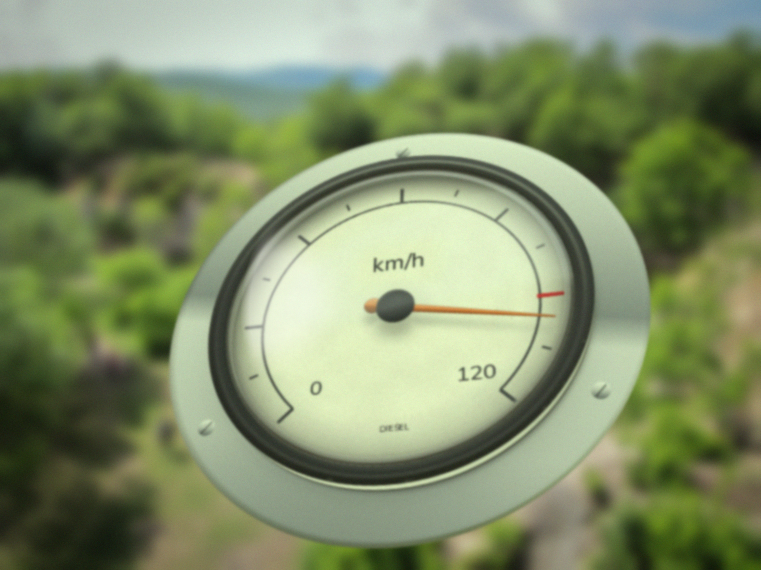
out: 105 km/h
